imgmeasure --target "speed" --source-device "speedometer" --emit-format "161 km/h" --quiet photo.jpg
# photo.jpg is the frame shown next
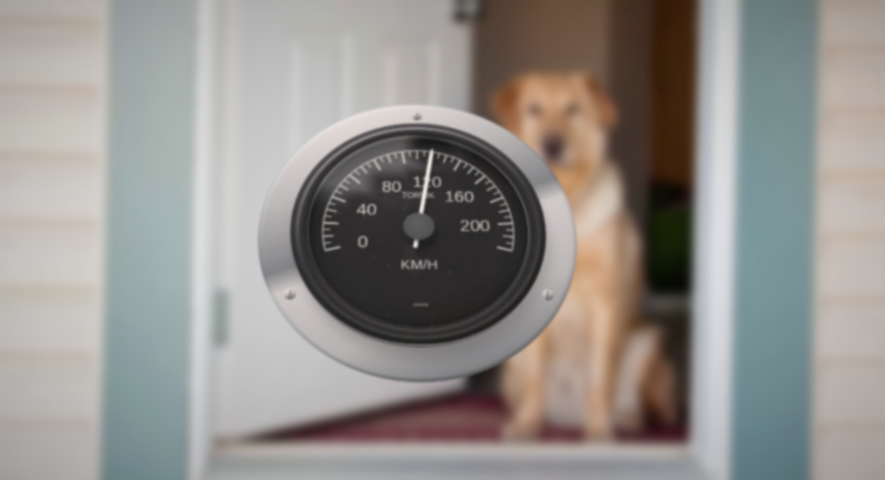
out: 120 km/h
